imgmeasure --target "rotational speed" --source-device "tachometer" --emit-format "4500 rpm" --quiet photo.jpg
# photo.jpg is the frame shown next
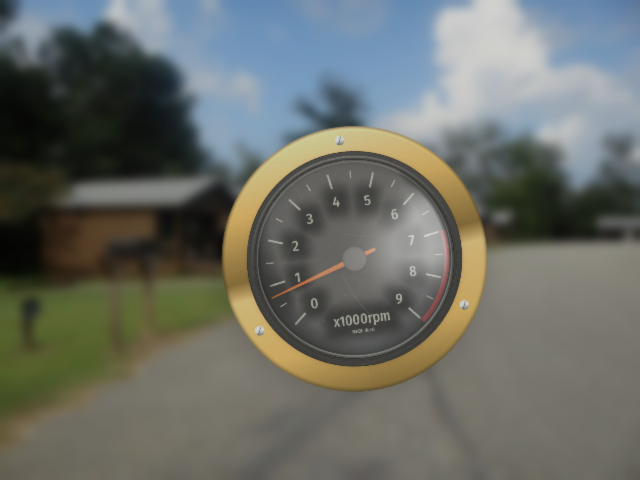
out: 750 rpm
